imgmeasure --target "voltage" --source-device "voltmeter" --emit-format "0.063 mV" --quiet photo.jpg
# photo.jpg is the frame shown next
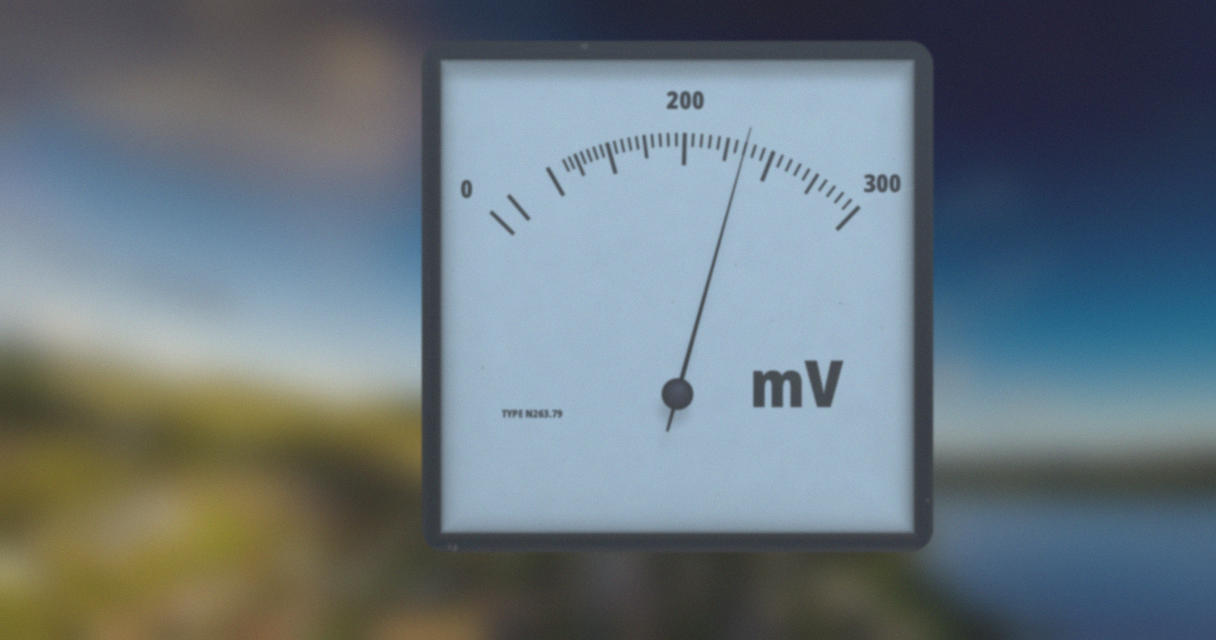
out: 235 mV
